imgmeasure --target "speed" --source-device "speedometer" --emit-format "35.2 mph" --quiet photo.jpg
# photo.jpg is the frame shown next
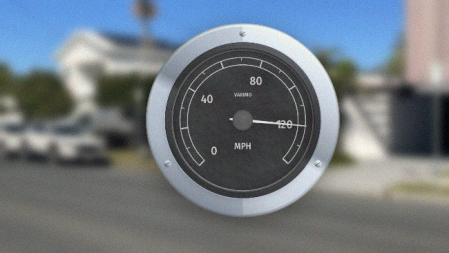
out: 120 mph
